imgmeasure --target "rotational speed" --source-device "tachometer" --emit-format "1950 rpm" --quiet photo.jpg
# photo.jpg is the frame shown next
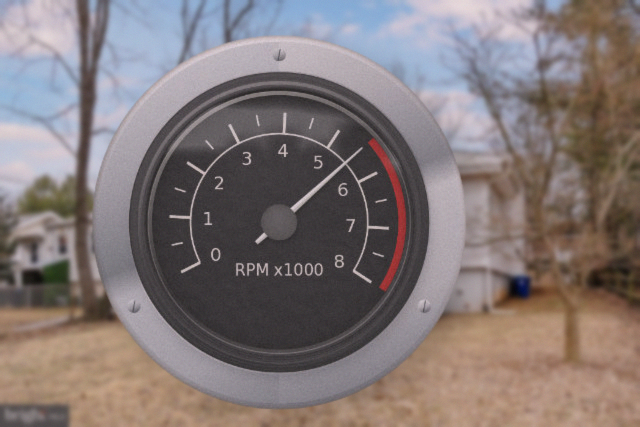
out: 5500 rpm
